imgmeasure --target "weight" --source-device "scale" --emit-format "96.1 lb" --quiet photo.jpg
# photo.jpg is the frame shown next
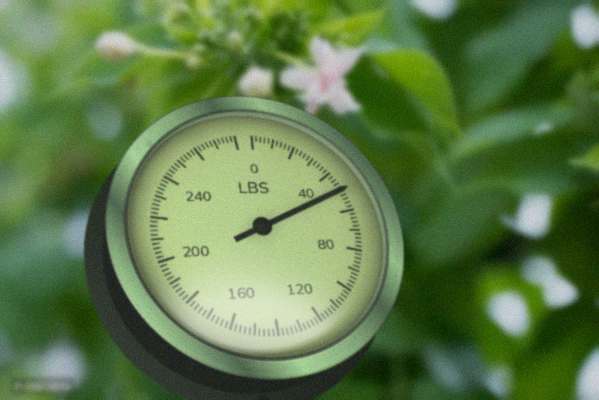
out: 50 lb
